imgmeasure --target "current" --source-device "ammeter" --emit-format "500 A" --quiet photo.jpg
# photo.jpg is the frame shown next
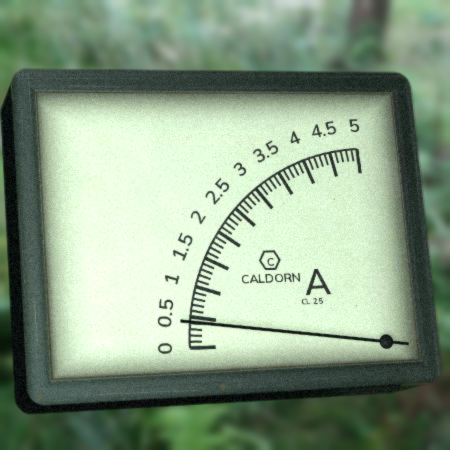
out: 0.4 A
